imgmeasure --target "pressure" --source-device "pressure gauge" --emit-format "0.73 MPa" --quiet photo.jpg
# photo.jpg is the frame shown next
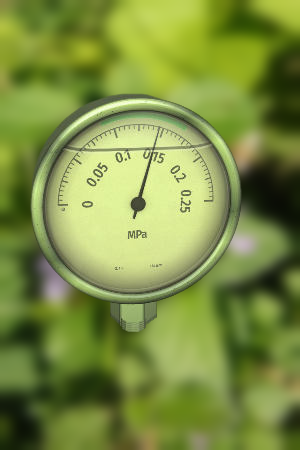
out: 0.145 MPa
